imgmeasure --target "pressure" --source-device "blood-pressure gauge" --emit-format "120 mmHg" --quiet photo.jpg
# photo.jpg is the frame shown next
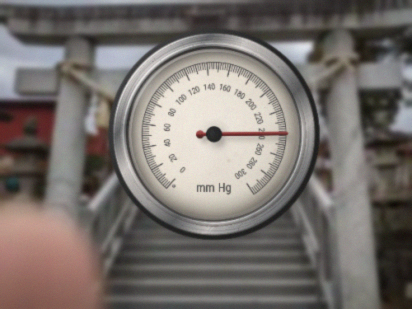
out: 240 mmHg
